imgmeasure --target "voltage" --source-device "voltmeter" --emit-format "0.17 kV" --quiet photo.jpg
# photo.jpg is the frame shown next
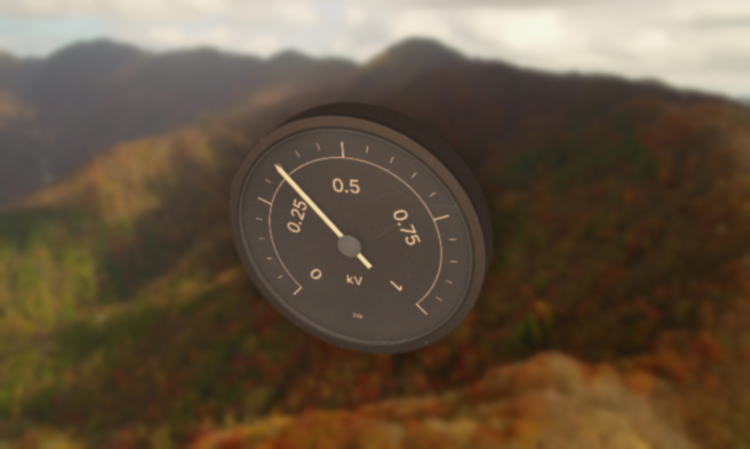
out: 0.35 kV
